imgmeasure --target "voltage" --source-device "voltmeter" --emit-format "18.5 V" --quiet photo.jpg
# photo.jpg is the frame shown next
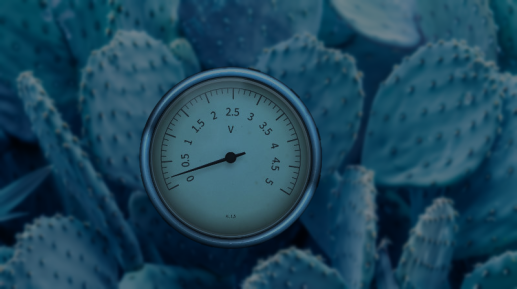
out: 0.2 V
